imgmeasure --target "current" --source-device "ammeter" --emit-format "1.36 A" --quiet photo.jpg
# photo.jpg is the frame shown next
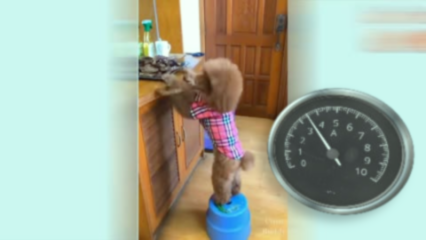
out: 3.5 A
